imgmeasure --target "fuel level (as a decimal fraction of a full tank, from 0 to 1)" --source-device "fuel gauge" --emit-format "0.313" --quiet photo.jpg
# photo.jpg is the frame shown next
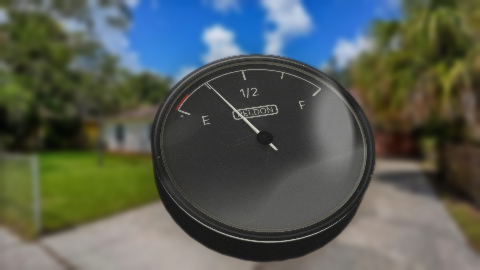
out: 0.25
